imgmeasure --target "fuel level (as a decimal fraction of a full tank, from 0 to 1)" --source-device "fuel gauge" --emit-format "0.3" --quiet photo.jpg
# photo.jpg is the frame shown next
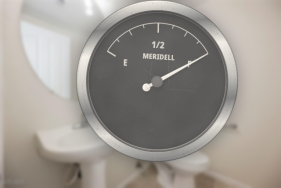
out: 1
